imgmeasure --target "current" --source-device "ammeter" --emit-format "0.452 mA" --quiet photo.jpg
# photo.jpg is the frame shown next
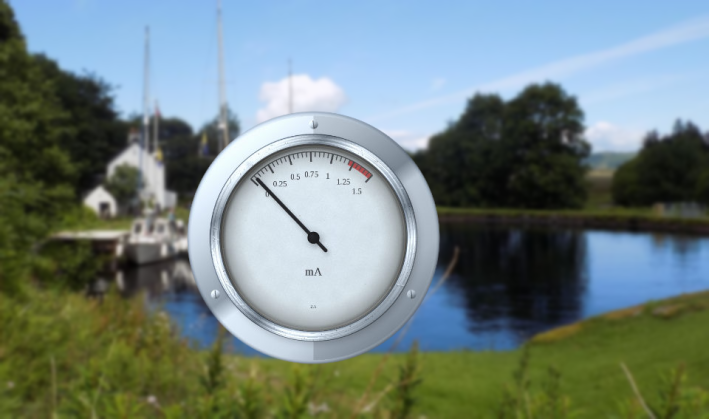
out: 0.05 mA
